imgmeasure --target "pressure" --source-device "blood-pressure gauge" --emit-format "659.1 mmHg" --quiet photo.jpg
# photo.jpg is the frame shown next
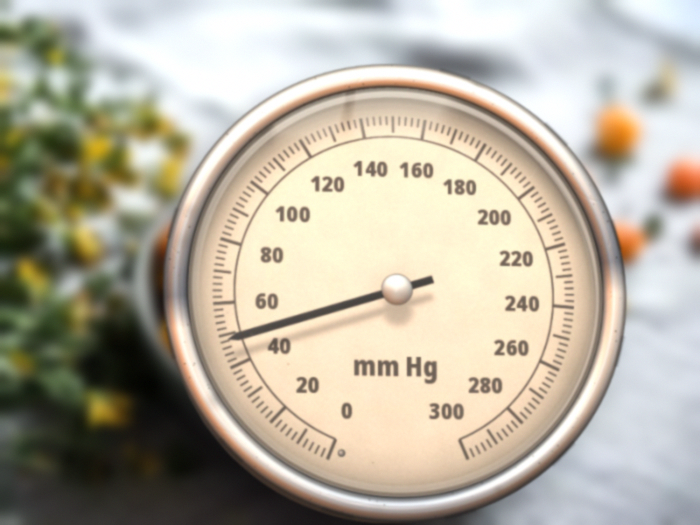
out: 48 mmHg
